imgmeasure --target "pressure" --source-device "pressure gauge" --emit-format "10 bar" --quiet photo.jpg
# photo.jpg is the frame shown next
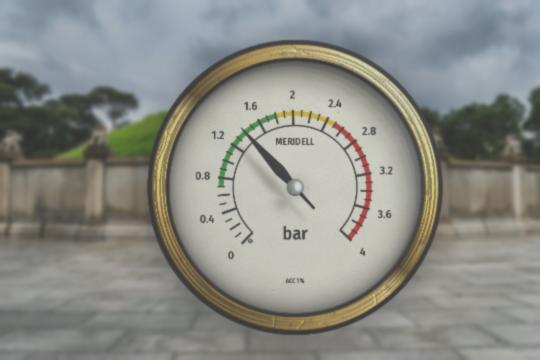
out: 1.4 bar
